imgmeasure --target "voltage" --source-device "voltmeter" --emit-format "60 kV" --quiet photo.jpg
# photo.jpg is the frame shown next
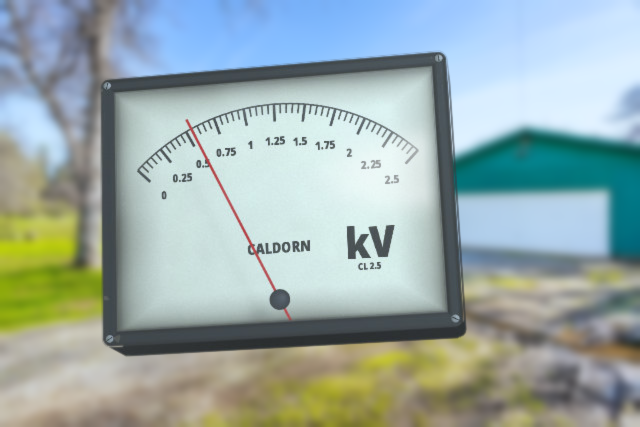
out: 0.55 kV
